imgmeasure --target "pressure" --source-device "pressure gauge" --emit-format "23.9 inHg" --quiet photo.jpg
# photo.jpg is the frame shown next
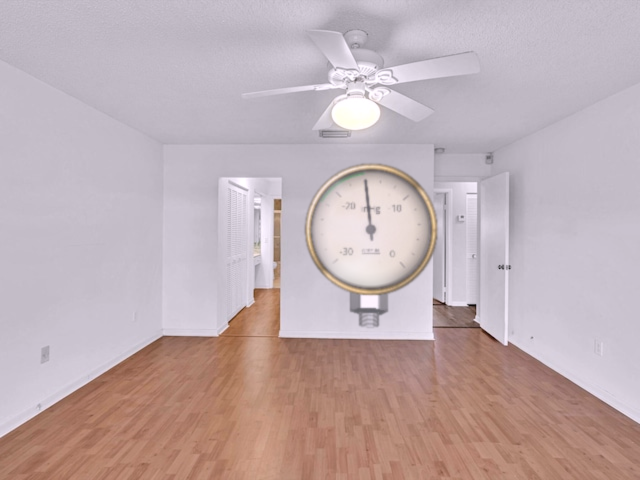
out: -16 inHg
